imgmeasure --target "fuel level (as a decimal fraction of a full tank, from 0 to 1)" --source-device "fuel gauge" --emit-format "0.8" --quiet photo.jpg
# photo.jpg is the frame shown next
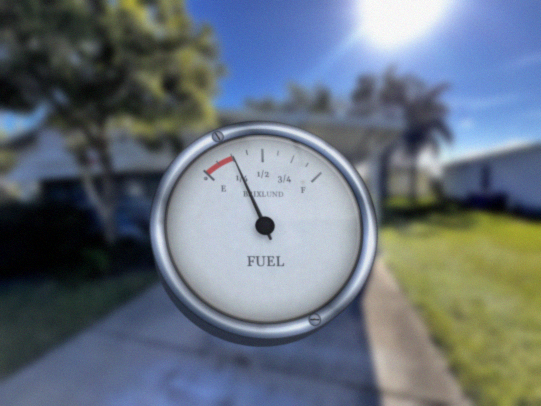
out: 0.25
